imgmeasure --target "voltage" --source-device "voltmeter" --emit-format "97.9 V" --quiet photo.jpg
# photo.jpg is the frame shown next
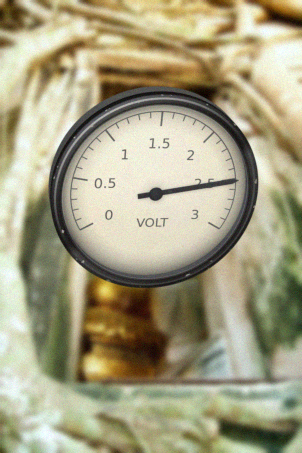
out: 2.5 V
